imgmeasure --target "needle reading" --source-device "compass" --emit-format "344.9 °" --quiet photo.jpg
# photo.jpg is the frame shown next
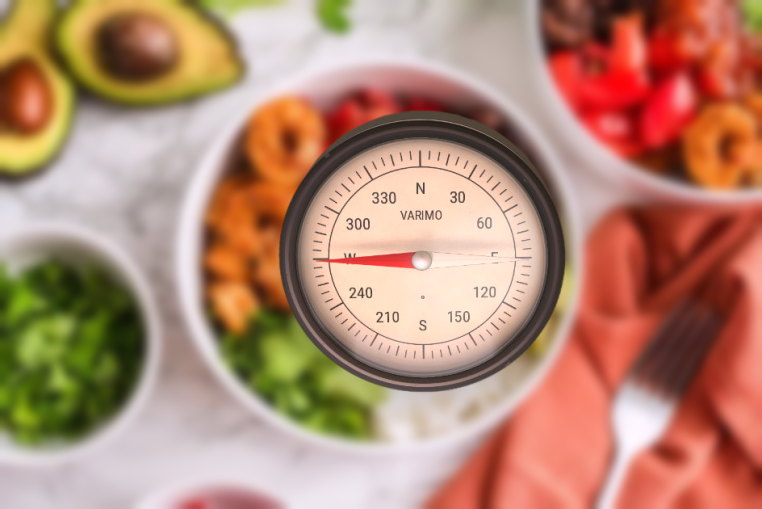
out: 270 °
